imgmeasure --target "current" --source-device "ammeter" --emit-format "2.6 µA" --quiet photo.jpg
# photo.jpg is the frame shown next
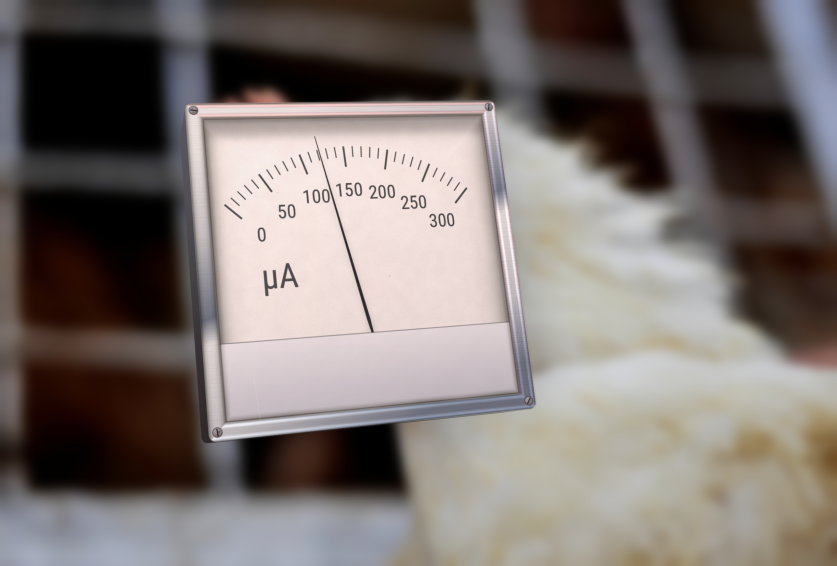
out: 120 µA
